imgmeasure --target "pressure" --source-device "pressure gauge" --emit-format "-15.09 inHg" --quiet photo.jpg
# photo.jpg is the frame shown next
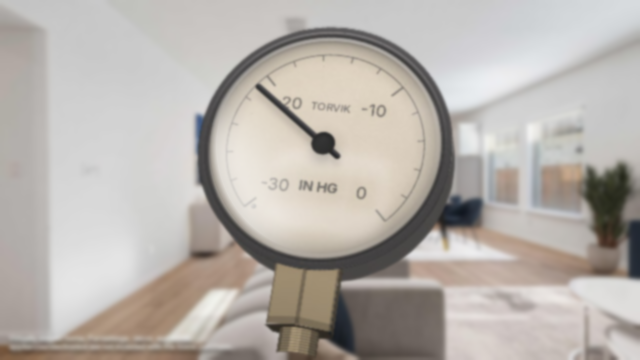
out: -21 inHg
